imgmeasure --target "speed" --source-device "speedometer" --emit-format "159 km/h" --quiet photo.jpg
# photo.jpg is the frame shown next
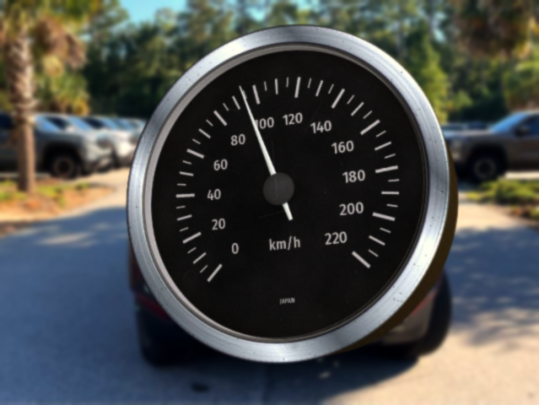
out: 95 km/h
